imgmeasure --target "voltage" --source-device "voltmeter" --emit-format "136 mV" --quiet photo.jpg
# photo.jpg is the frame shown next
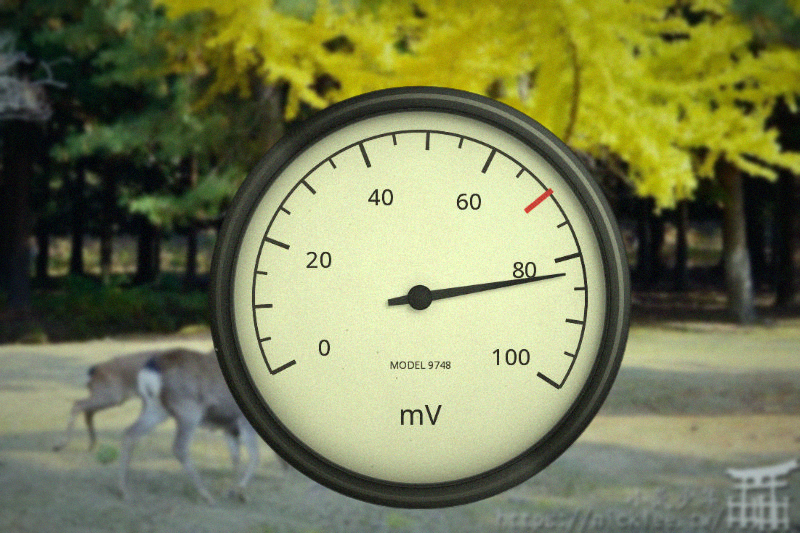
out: 82.5 mV
